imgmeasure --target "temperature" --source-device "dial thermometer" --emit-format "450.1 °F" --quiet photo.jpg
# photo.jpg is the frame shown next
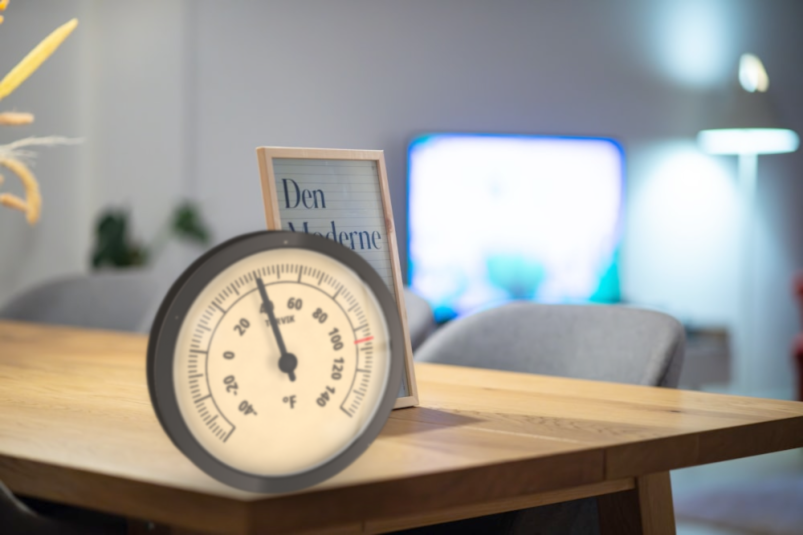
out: 40 °F
